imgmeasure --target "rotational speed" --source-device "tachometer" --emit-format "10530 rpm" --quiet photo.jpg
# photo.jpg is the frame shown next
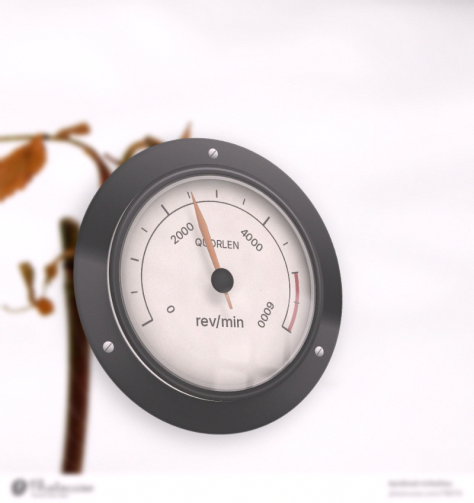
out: 2500 rpm
